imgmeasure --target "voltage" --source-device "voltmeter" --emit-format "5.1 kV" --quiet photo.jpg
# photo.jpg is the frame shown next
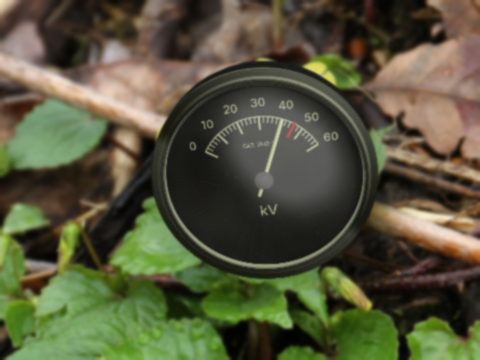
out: 40 kV
